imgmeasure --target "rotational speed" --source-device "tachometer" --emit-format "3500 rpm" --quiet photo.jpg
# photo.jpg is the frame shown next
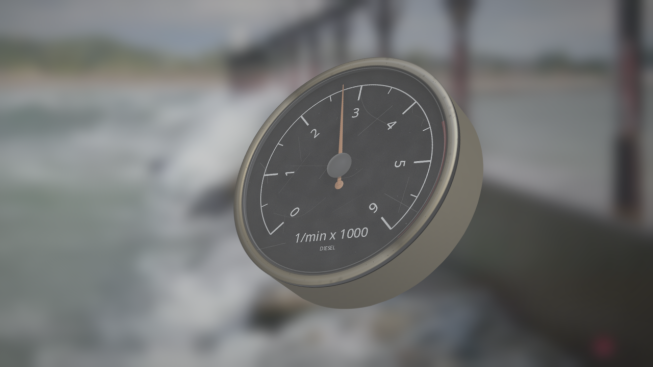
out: 2750 rpm
